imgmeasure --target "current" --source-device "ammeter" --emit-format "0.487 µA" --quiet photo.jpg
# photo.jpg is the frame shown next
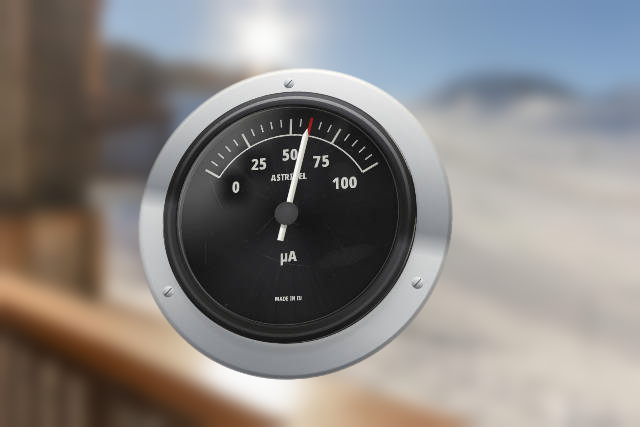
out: 60 µA
